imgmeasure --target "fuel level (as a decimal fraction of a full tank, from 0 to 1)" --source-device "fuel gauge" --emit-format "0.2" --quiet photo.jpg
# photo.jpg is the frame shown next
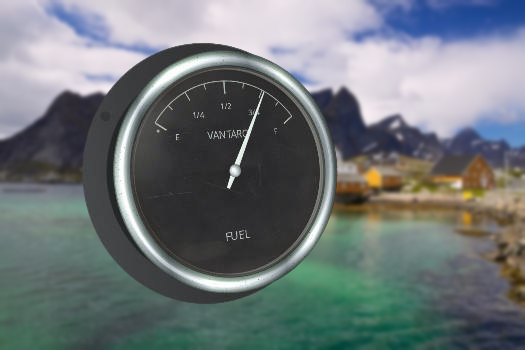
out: 0.75
